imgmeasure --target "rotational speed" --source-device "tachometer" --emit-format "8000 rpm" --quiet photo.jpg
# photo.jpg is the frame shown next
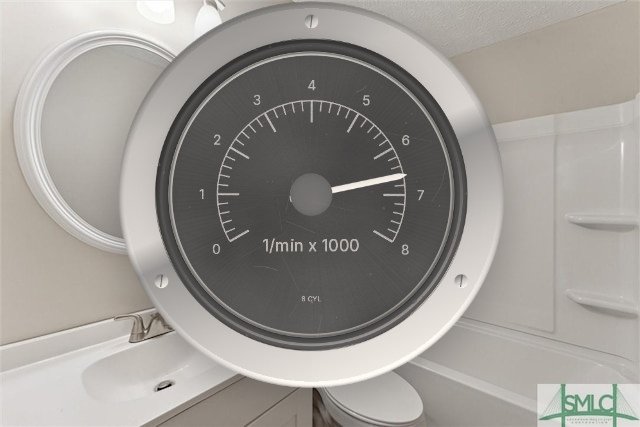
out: 6600 rpm
